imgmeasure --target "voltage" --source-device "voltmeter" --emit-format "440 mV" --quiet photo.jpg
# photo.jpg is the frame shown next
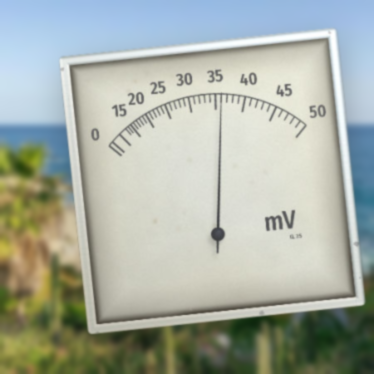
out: 36 mV
